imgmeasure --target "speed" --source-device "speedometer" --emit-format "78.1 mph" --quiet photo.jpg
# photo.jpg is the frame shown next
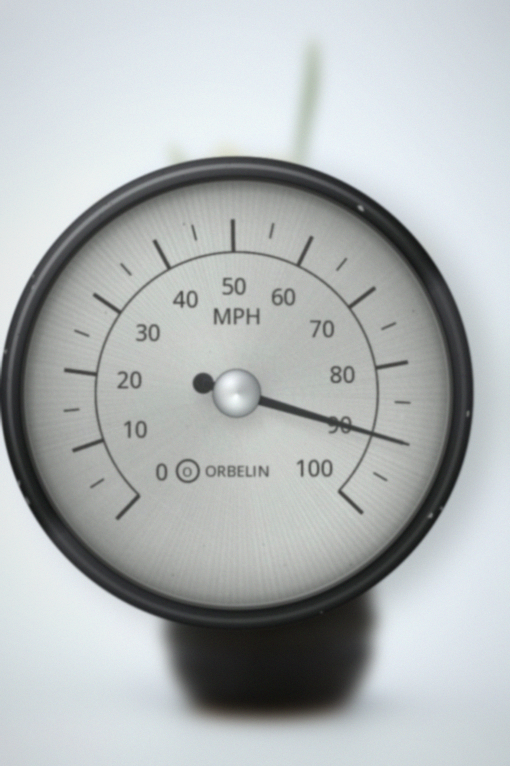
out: 90 mph
